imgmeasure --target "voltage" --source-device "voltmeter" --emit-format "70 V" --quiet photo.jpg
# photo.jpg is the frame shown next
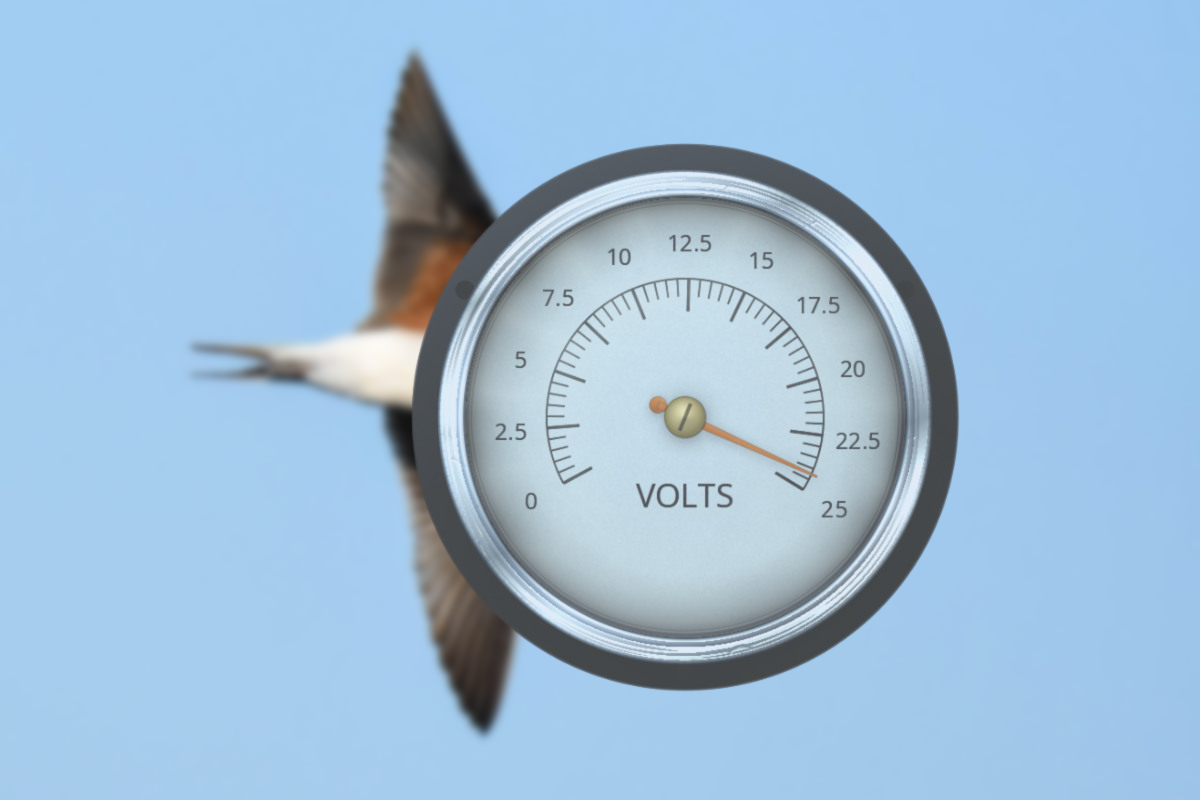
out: 24.25 V
